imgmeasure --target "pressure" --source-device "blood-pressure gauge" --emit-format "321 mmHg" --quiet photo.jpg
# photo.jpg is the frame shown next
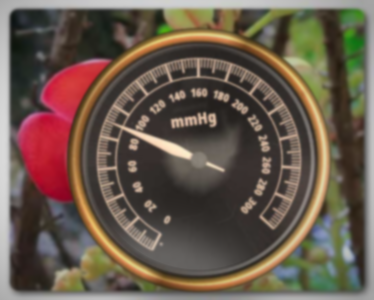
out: 90 mmHg
